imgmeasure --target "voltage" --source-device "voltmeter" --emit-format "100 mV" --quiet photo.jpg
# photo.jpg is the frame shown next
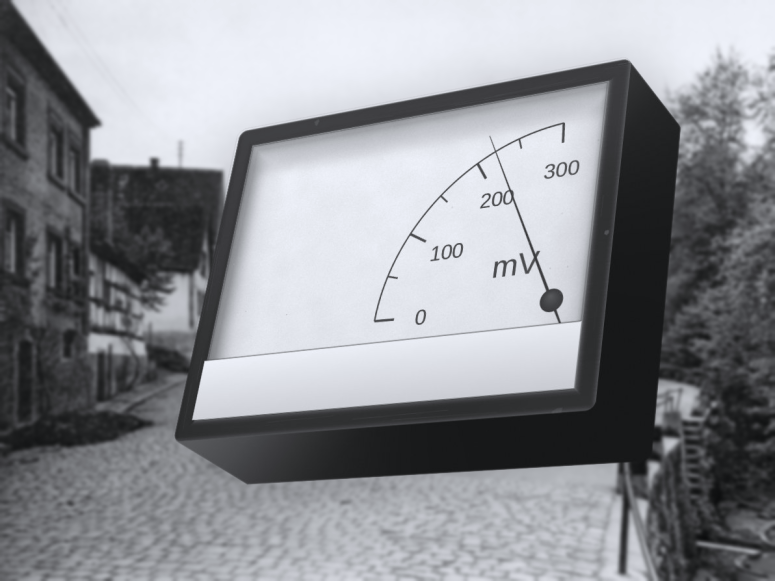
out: 225 mV
